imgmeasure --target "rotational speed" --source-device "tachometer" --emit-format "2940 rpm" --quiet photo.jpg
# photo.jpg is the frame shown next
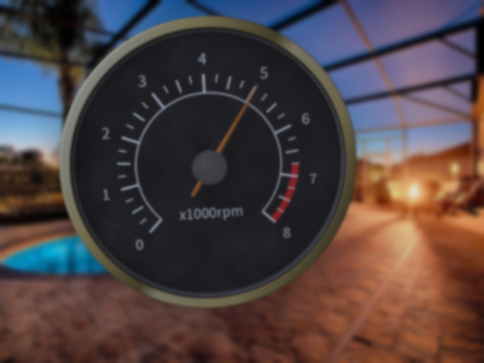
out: 5000 rpm
